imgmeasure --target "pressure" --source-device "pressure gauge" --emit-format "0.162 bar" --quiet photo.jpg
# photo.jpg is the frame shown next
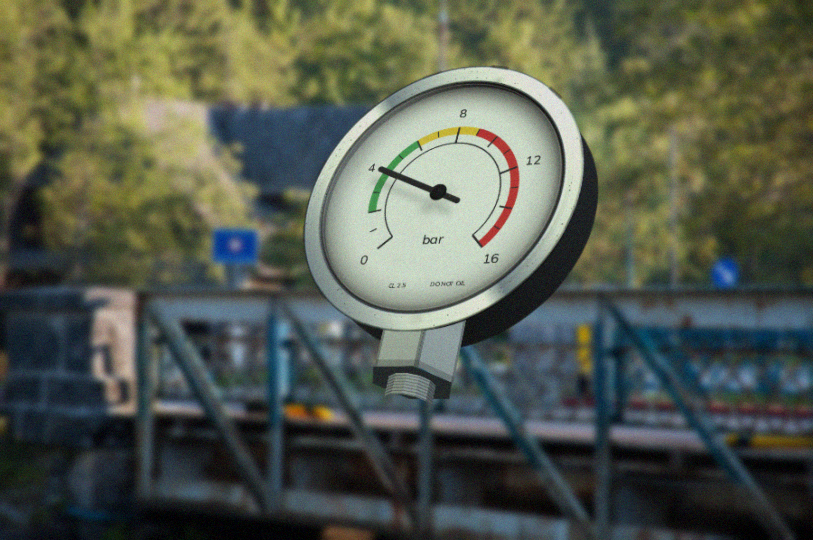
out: 4 bar
